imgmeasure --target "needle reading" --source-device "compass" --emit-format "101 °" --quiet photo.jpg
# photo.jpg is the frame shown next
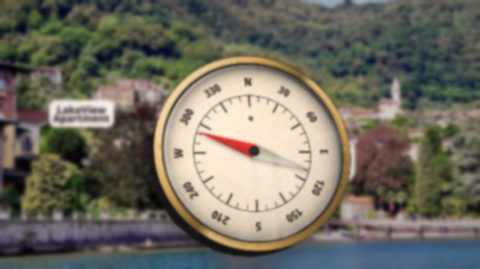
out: 290 °
